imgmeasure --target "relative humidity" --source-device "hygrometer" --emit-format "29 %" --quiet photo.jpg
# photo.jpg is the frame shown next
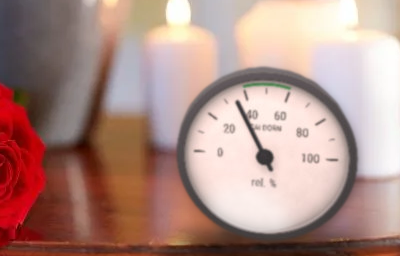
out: 35 %
